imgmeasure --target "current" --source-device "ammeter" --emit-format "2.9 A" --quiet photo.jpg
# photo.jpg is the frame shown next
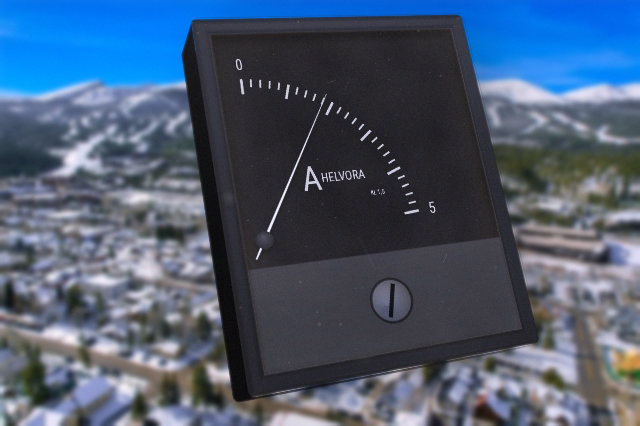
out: 1.8 A
